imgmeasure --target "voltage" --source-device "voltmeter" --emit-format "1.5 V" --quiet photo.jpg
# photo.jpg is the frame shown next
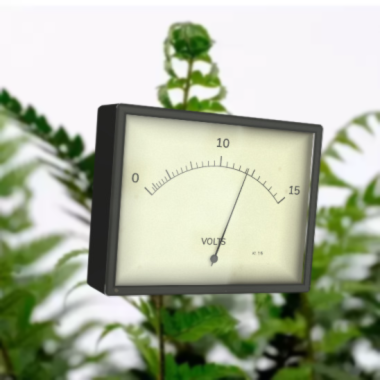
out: 12 V
